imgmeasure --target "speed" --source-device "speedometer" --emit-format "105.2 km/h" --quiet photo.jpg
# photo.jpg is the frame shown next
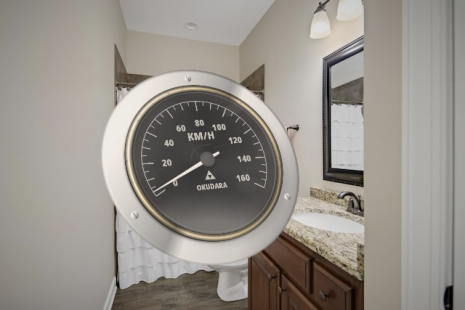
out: 2.5 km/h
